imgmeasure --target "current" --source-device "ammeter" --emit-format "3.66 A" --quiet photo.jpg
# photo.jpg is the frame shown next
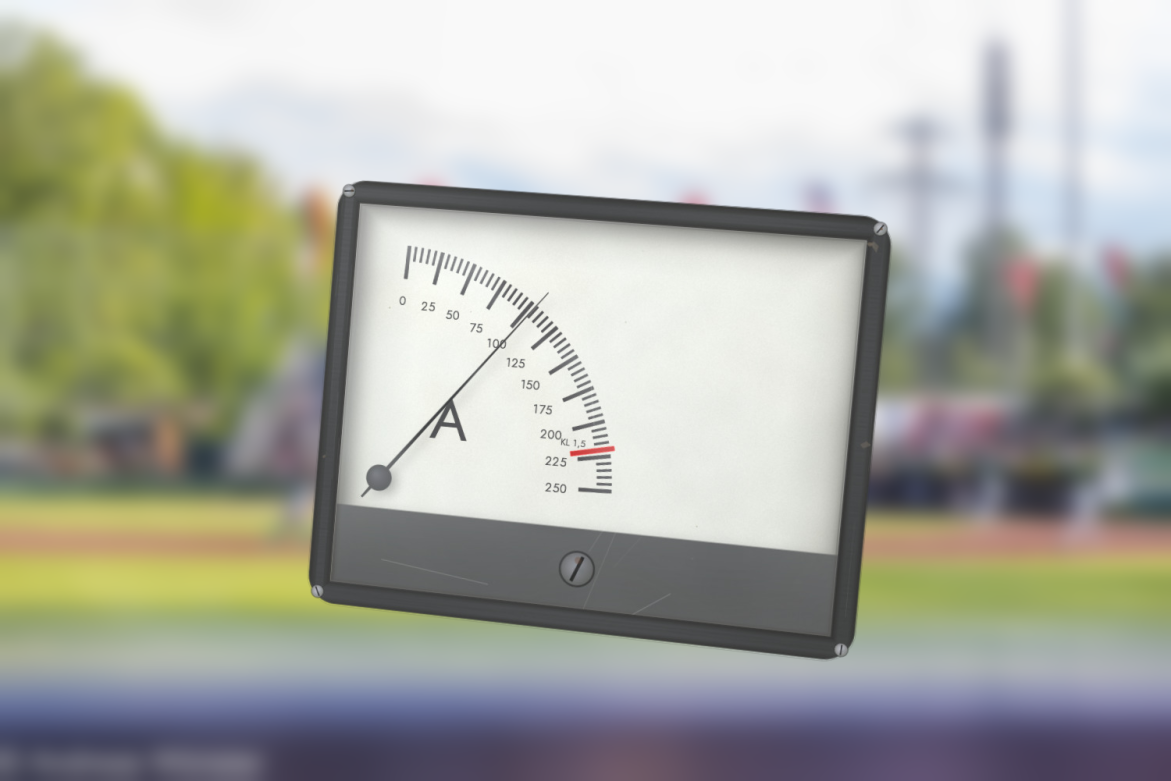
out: 105 A
